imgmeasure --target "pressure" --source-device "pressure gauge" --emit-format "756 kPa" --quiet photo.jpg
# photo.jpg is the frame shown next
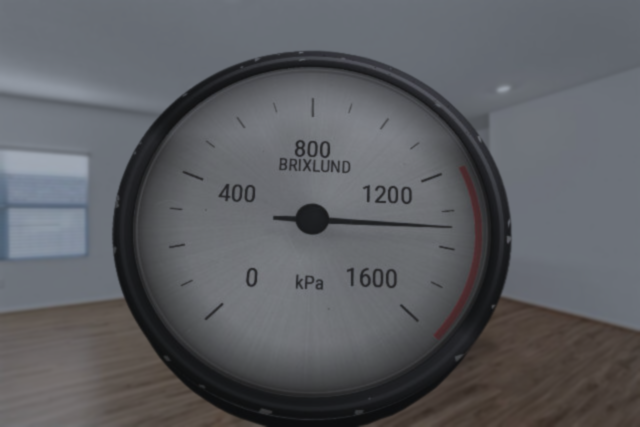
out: 1350 kPa
